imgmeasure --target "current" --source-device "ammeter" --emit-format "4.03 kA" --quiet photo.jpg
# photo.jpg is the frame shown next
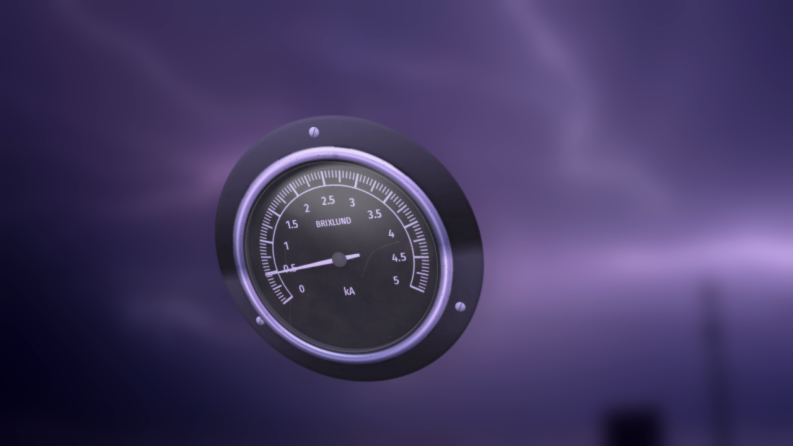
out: 0.5 kA
